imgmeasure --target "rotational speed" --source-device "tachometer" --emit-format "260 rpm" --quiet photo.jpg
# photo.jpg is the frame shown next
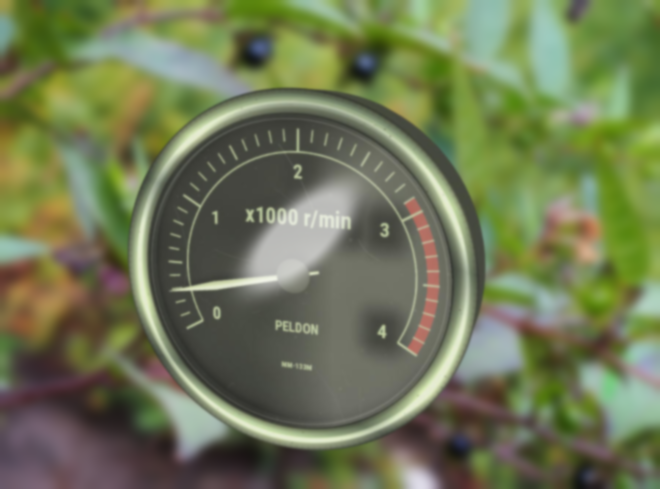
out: 300 rpm
